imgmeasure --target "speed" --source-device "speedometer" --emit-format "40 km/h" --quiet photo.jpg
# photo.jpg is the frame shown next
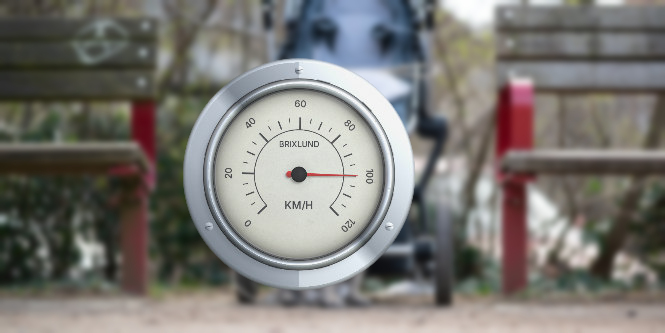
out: 100 km/h
